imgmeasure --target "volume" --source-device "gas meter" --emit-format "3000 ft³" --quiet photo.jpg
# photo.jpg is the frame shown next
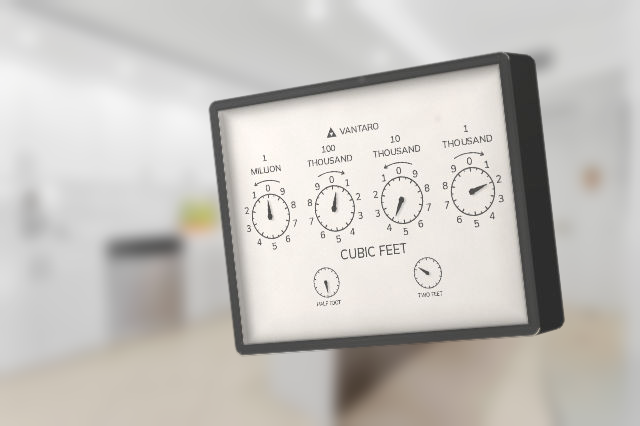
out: 4200 ft³
